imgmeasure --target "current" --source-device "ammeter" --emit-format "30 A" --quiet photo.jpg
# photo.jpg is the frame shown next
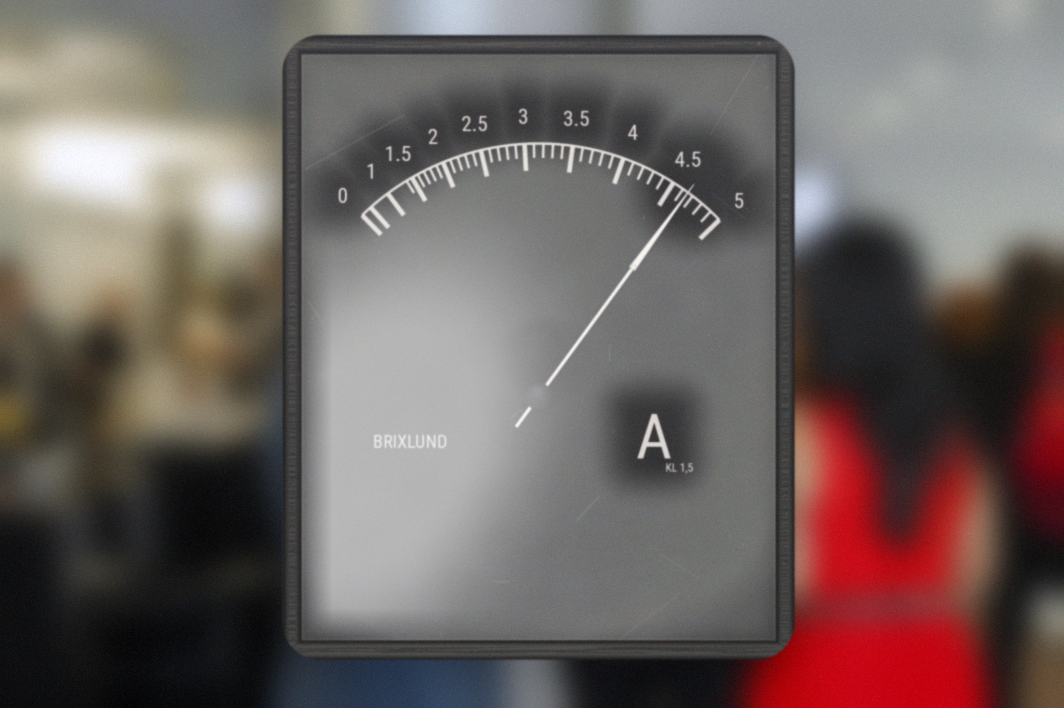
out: 4.65 A
